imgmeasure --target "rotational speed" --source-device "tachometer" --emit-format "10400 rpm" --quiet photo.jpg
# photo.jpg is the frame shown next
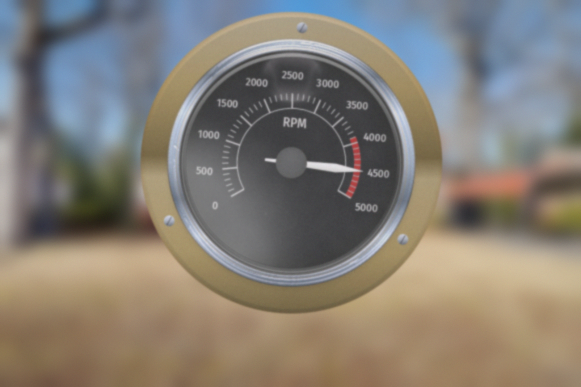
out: 4500 rpm
